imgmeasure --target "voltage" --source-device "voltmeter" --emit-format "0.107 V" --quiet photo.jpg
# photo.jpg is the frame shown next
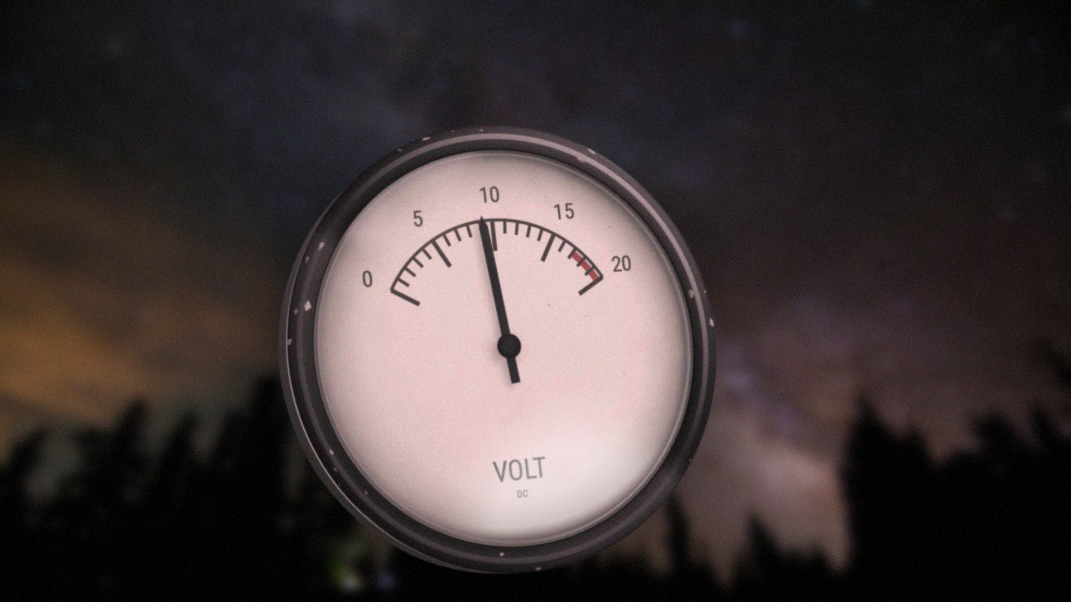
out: 9 V
